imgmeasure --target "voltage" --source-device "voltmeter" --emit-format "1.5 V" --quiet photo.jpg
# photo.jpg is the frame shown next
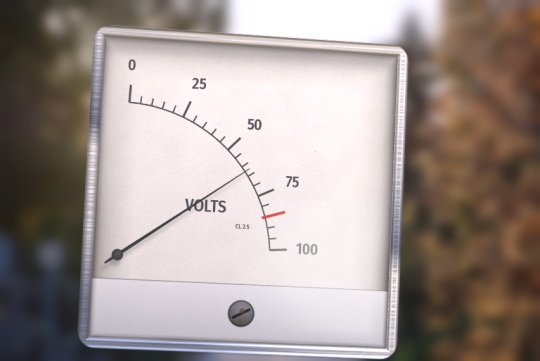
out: 62.5 V
